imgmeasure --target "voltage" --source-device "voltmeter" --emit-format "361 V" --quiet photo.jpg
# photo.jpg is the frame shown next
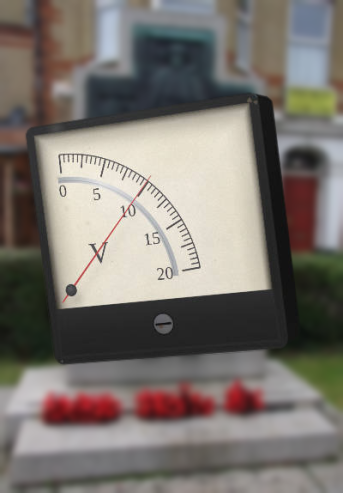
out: 10 V
